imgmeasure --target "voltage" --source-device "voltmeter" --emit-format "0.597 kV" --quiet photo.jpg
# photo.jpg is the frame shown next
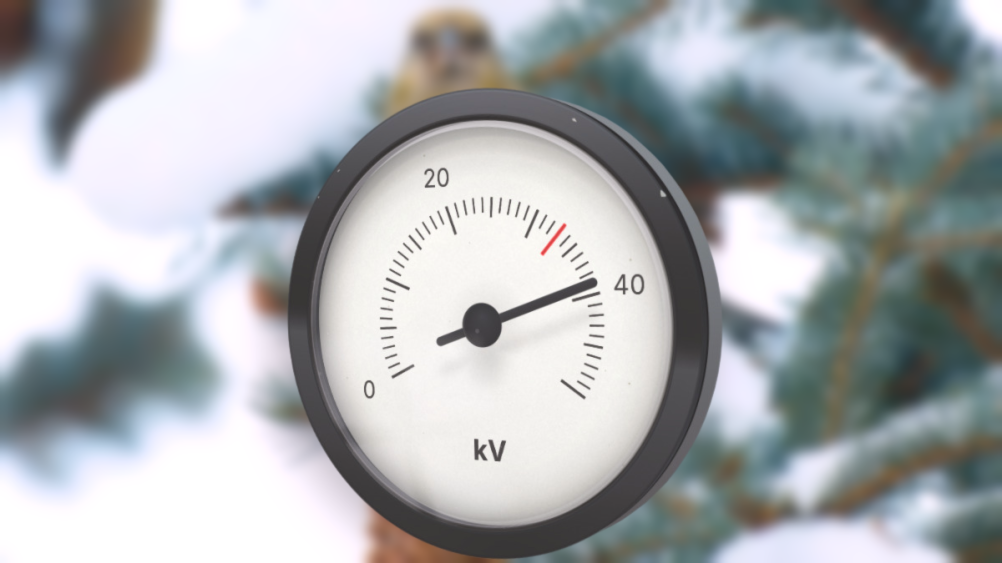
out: 39 kV
